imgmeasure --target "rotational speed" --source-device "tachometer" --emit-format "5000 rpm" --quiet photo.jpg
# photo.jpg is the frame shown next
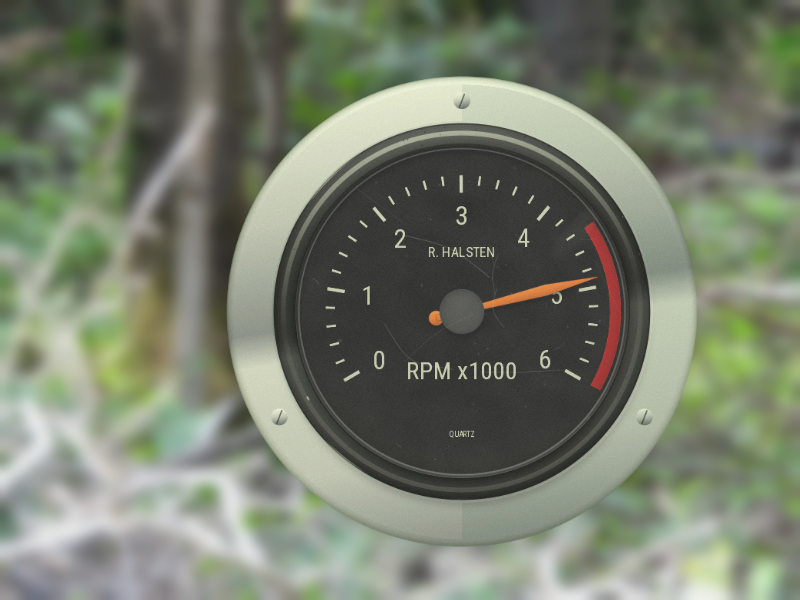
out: 4900 rpm
